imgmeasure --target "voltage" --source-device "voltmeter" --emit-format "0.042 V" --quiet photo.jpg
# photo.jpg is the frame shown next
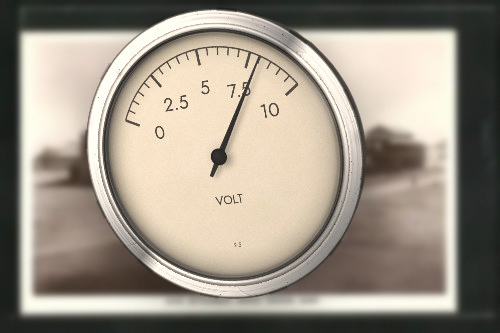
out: 8 V
